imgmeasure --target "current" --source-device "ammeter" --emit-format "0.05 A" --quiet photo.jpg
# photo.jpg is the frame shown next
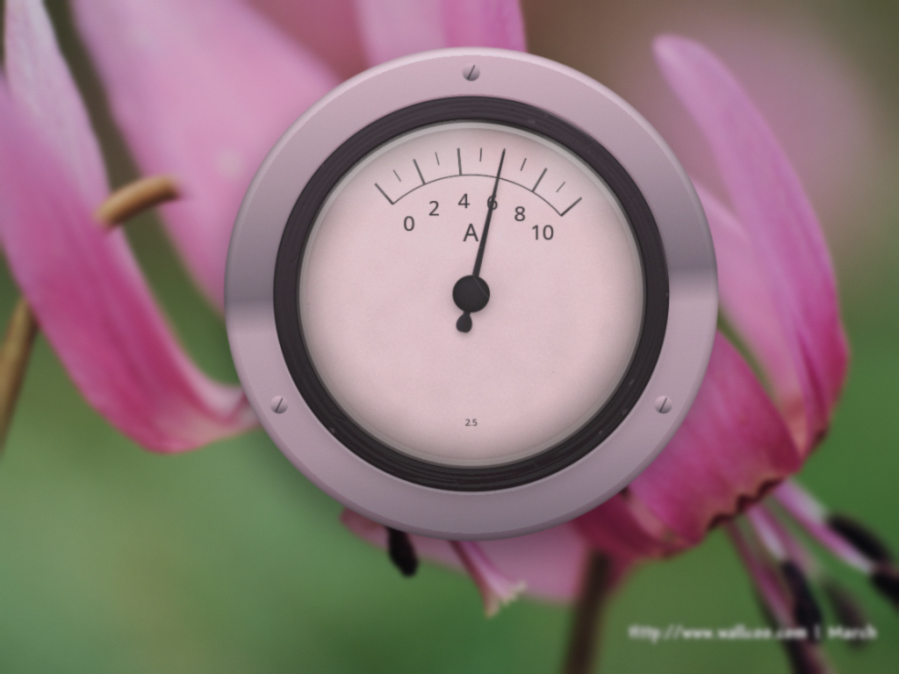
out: 6 A
